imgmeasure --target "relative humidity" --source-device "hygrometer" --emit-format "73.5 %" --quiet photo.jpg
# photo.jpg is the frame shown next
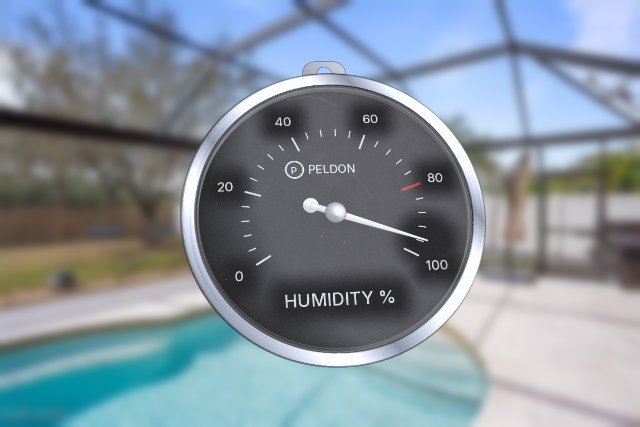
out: 96 %
